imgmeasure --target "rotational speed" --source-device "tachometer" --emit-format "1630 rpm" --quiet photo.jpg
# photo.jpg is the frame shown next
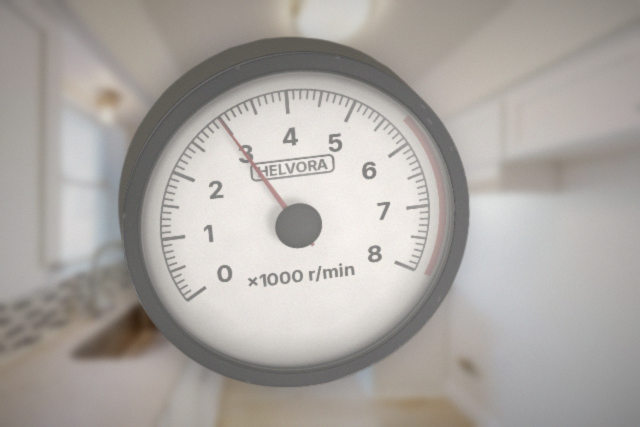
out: 3000 rpm
